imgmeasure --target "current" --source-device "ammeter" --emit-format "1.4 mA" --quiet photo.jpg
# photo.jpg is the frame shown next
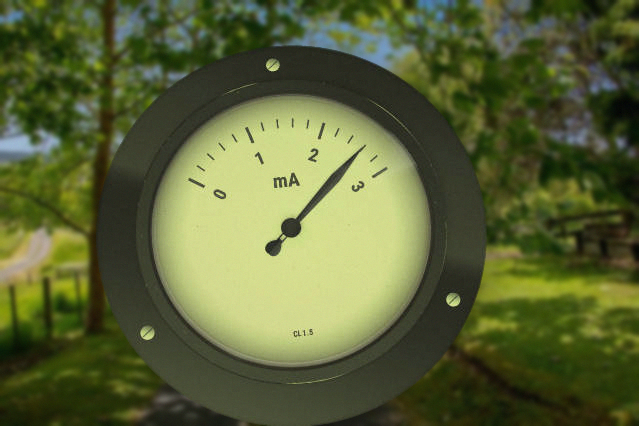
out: 2.6 mA
